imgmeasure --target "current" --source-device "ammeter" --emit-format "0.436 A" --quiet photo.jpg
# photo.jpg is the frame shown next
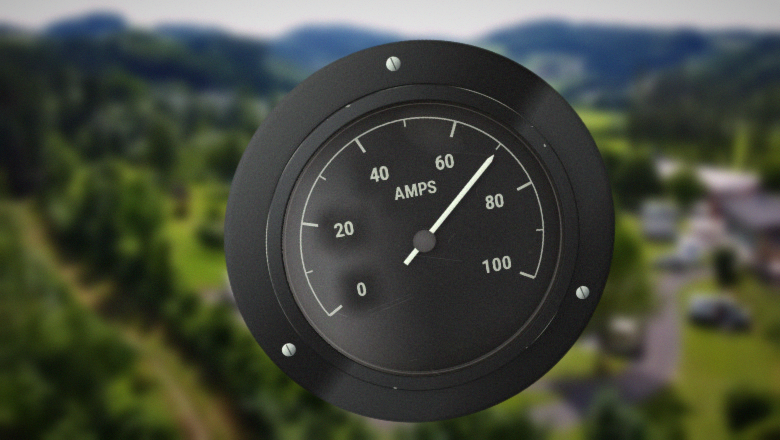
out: 70 A
